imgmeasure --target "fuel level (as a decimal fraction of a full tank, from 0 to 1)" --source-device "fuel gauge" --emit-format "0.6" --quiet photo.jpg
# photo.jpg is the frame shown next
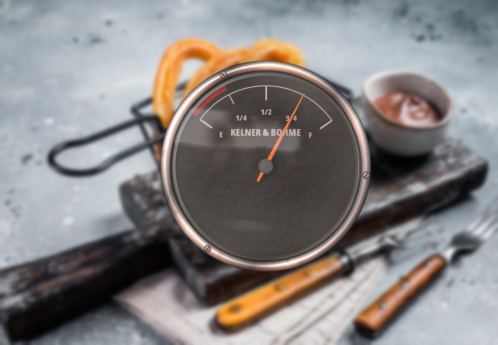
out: 0.75
